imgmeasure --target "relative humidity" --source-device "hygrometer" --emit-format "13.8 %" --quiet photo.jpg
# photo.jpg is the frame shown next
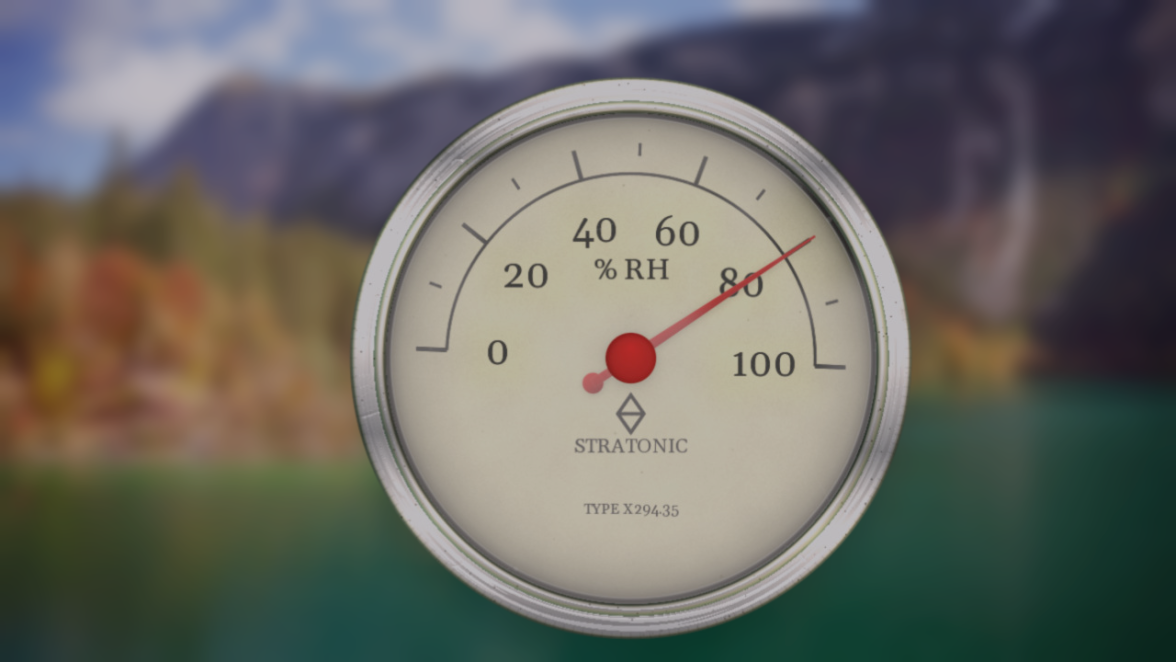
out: 80 %
